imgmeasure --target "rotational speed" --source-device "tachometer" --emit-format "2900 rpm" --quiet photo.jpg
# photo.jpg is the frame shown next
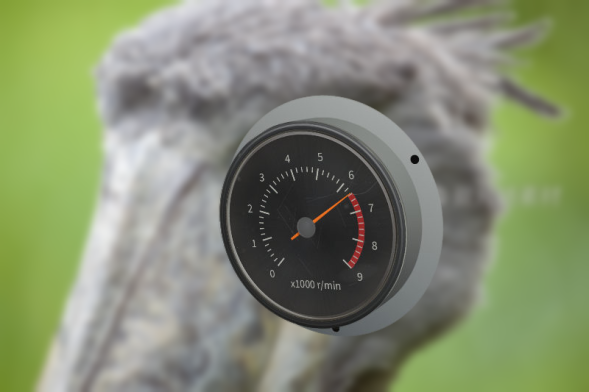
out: 6400 rpm
